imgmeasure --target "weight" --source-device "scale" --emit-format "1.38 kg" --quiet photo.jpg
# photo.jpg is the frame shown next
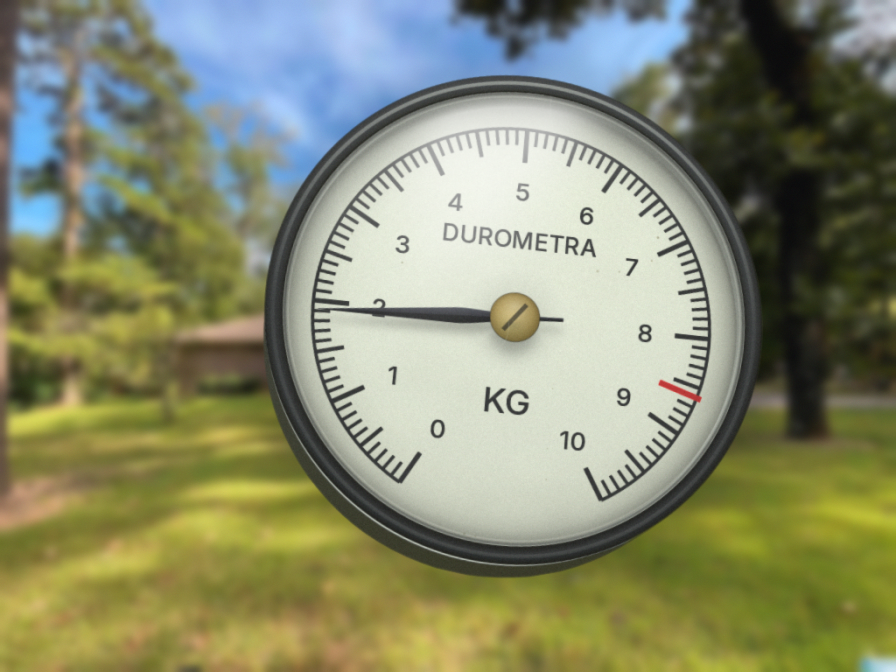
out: 1.9 kg
